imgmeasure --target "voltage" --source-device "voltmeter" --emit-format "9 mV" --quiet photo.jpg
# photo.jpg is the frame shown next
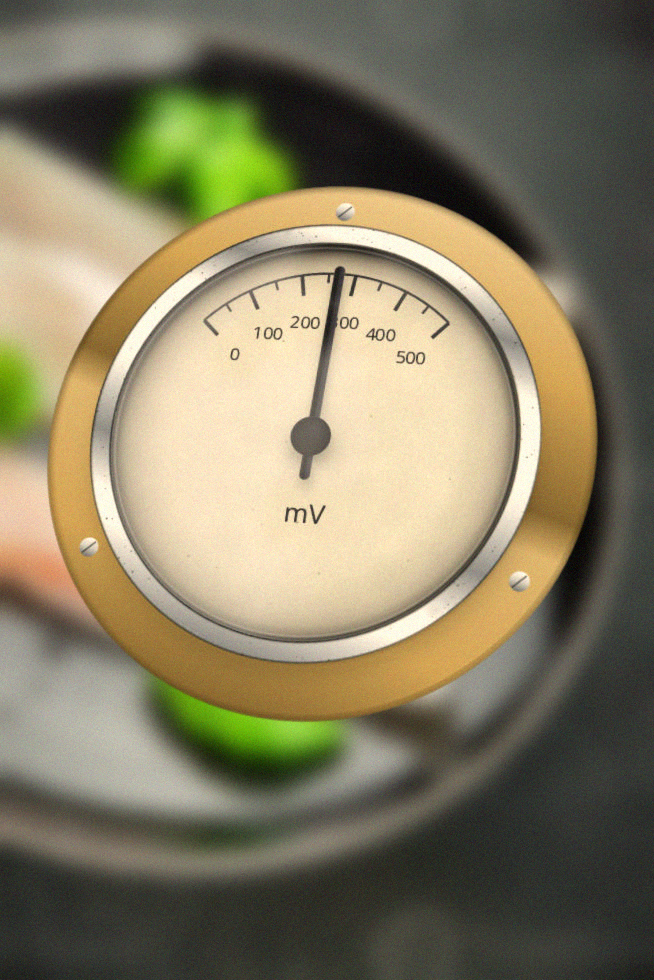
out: 275 mV
